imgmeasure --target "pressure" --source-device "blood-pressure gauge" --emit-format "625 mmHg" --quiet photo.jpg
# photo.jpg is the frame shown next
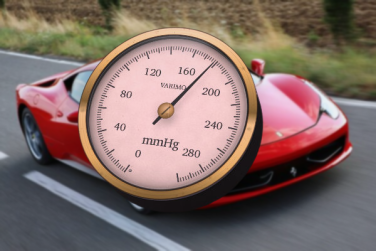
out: 180 mmHg
